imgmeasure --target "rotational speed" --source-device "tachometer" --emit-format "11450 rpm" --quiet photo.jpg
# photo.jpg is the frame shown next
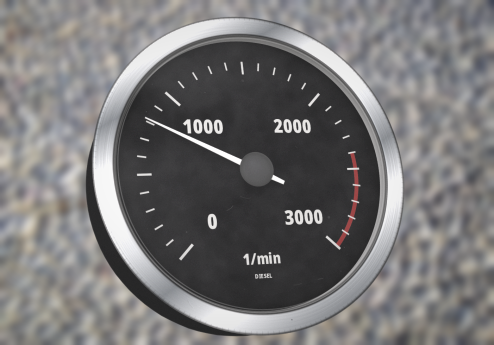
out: 800 rpm
